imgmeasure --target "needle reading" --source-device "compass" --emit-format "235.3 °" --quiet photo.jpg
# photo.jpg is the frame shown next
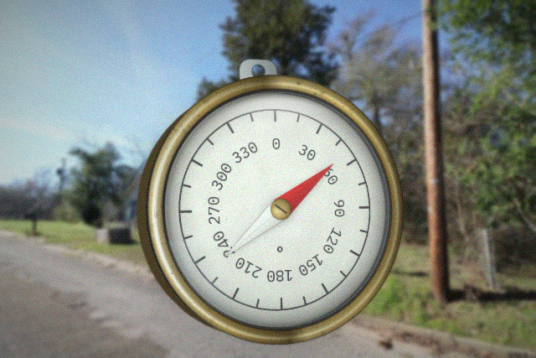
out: 52.5 °
